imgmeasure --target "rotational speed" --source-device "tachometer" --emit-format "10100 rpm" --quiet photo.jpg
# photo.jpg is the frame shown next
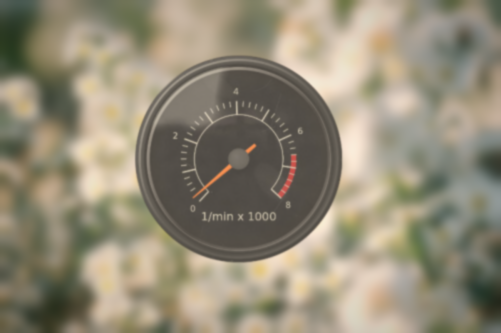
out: 200 rpm
